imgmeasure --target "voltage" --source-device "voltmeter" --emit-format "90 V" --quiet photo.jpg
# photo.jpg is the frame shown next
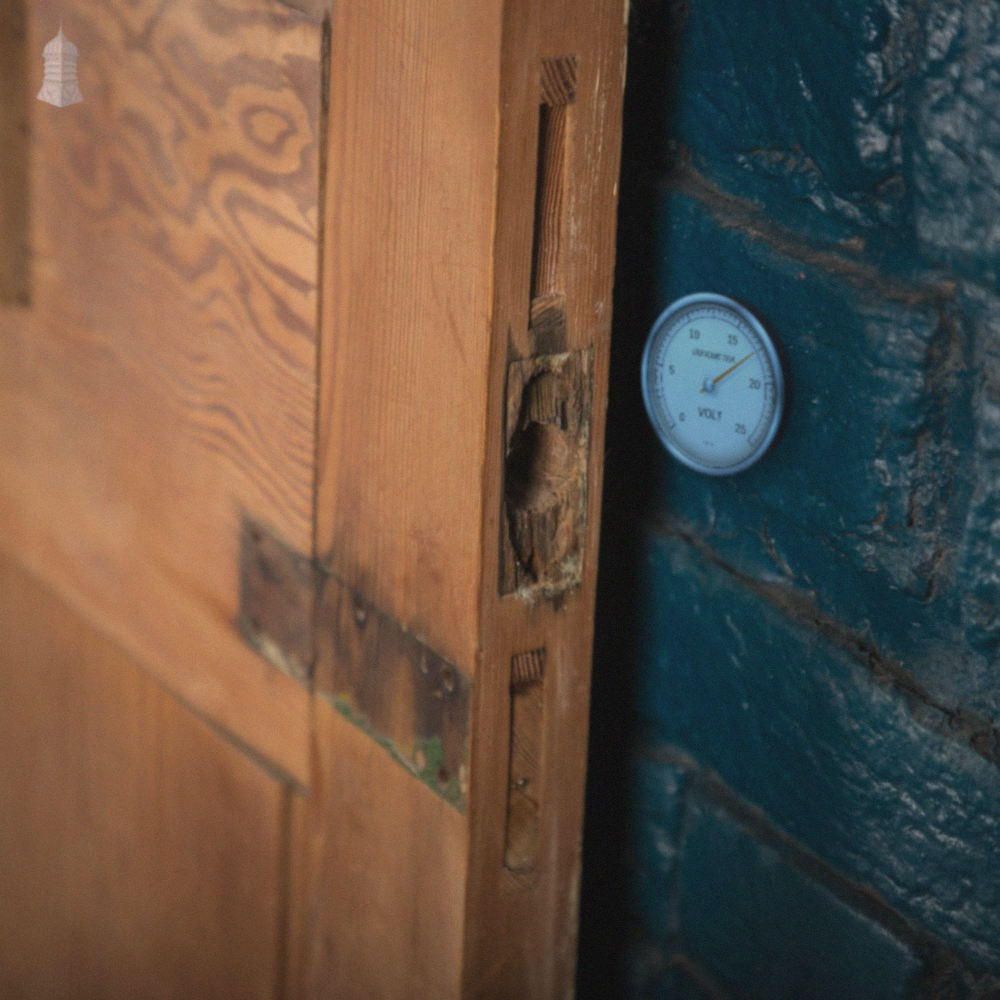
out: 17.5 V
